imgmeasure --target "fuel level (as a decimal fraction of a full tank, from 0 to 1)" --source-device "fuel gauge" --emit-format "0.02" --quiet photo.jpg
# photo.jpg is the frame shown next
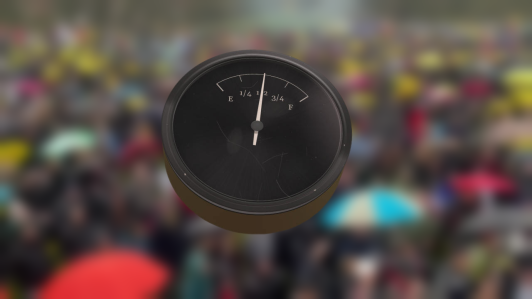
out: 0.5
